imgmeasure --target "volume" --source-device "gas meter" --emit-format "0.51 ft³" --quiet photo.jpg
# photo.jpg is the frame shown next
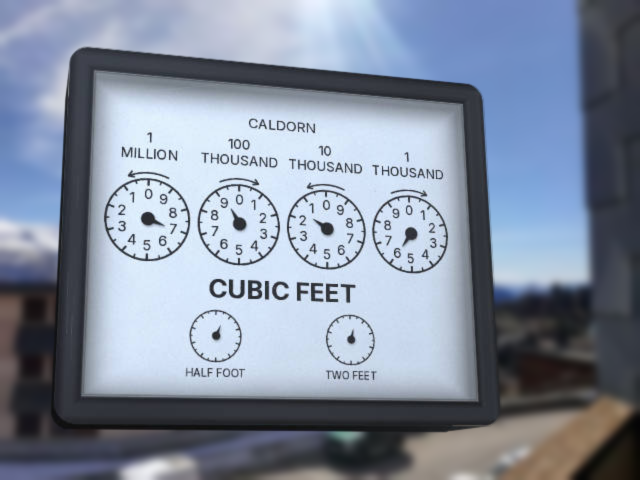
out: 691600 ft³
